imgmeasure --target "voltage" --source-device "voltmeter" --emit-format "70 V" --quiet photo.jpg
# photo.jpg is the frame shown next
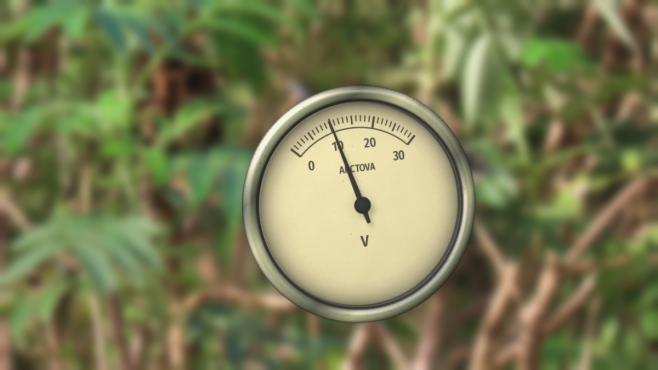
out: 10 V
